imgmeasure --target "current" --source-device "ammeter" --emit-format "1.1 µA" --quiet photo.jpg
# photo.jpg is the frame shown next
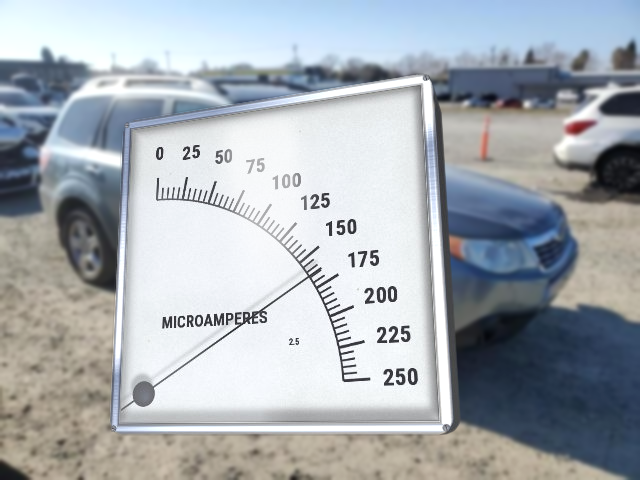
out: 165 µA
